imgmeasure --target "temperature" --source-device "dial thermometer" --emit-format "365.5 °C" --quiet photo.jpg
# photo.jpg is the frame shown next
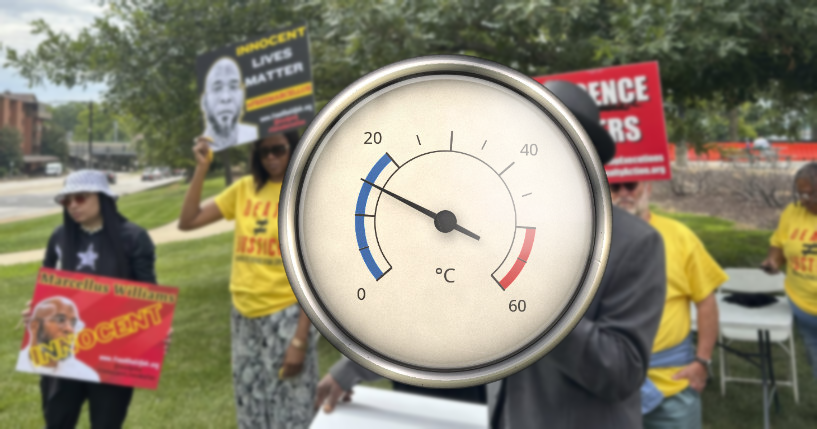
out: 15 °C
